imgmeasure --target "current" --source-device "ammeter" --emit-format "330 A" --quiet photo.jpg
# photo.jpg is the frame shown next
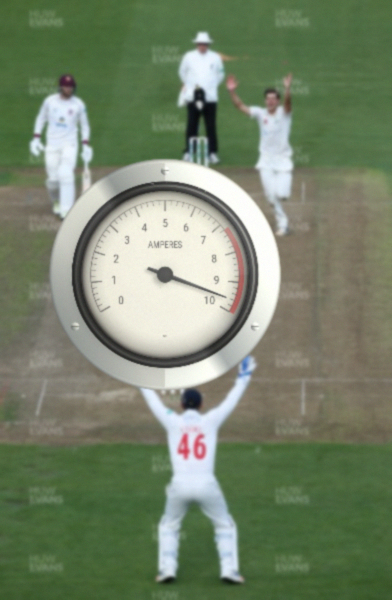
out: 9.6 A
